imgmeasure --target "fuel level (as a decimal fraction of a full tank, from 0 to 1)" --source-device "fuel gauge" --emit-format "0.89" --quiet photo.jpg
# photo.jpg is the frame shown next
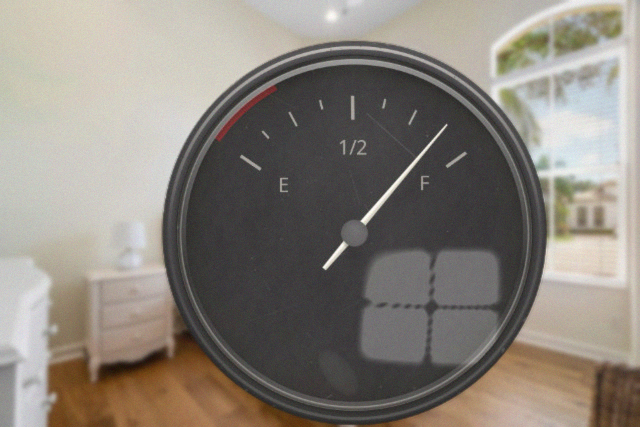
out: 0.875
